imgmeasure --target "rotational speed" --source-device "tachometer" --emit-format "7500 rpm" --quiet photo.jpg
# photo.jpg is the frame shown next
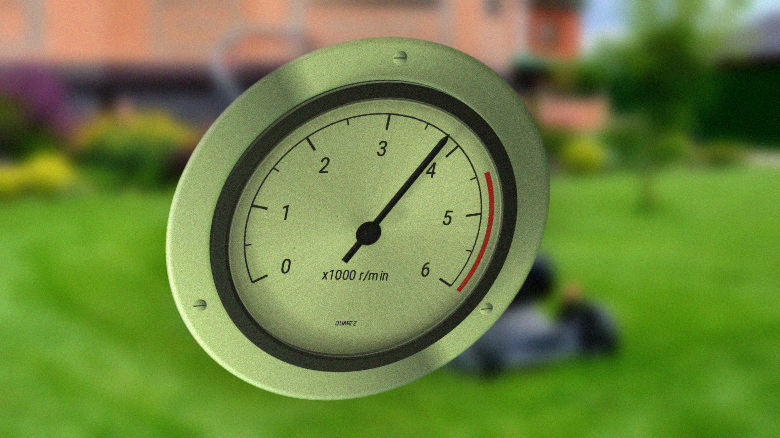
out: 3750 rpm
